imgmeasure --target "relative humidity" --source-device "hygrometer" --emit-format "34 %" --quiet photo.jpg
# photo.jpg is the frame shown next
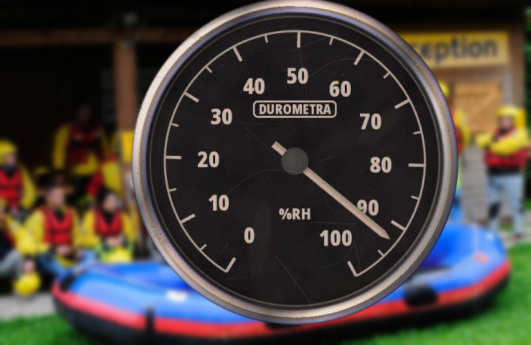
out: 92.5 %
